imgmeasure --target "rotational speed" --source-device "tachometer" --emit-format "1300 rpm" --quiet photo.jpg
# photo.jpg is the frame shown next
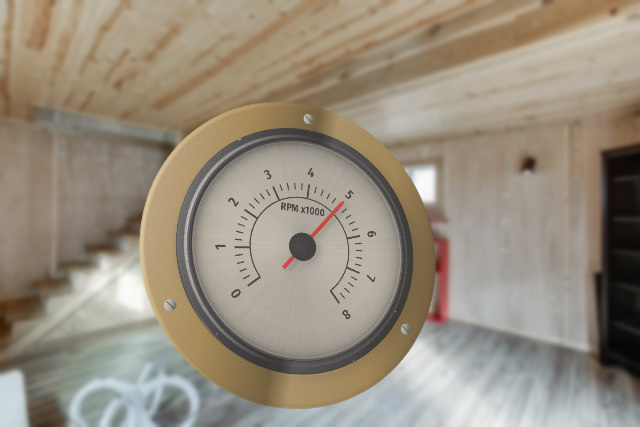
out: 5000 rpm
